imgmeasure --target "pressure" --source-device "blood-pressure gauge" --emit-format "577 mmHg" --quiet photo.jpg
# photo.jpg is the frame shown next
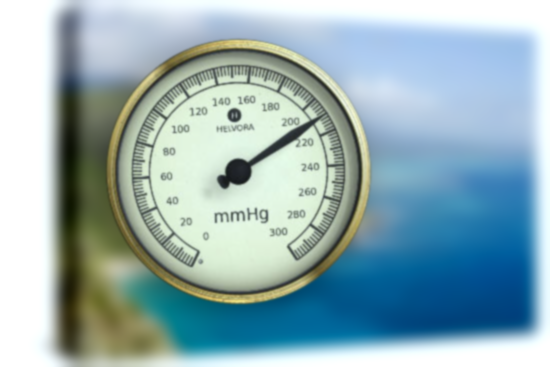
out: 210 mmHg
